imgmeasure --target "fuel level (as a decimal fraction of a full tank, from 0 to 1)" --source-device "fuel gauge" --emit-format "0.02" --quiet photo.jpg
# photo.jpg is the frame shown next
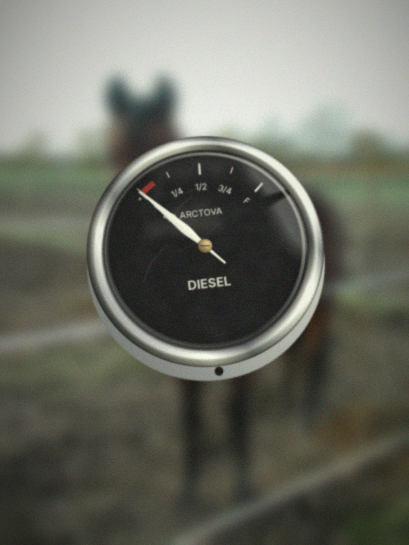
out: 0
